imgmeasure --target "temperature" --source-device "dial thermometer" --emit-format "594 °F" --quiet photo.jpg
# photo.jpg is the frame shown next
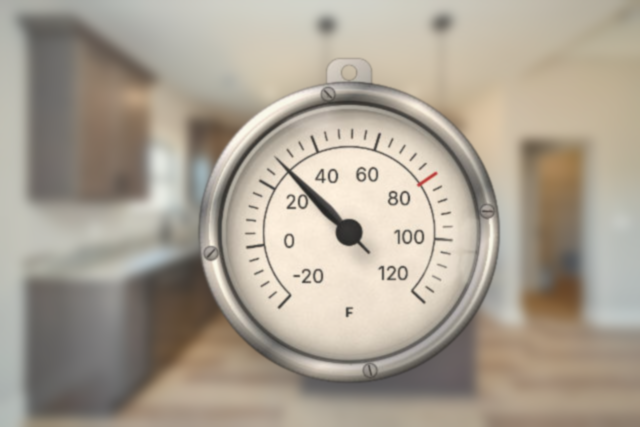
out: 28 °F
